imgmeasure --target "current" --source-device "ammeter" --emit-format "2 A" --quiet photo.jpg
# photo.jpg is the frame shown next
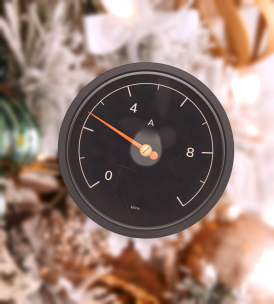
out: 2.5 A
